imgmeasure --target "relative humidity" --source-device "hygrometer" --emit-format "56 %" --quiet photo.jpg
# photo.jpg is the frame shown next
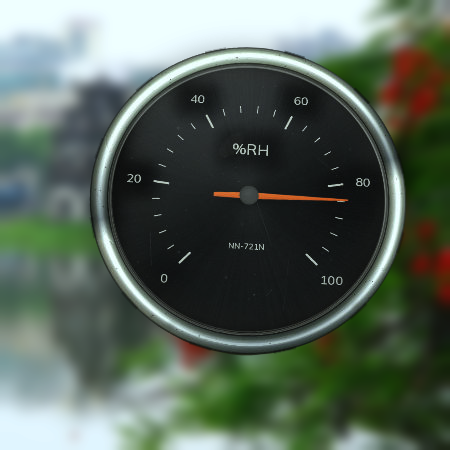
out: 84 %
